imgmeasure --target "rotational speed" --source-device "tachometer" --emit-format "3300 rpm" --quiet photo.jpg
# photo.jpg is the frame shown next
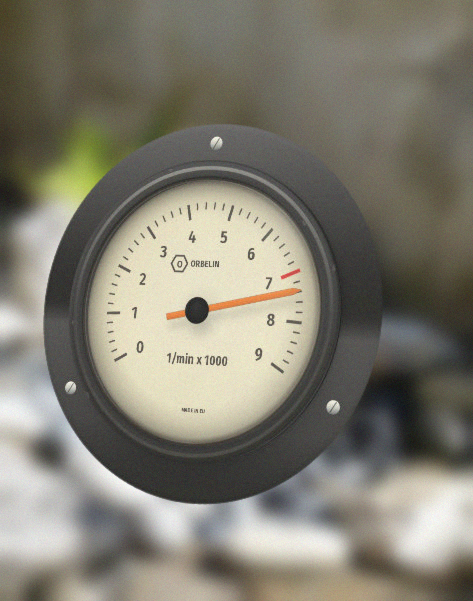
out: 7400 rpm
